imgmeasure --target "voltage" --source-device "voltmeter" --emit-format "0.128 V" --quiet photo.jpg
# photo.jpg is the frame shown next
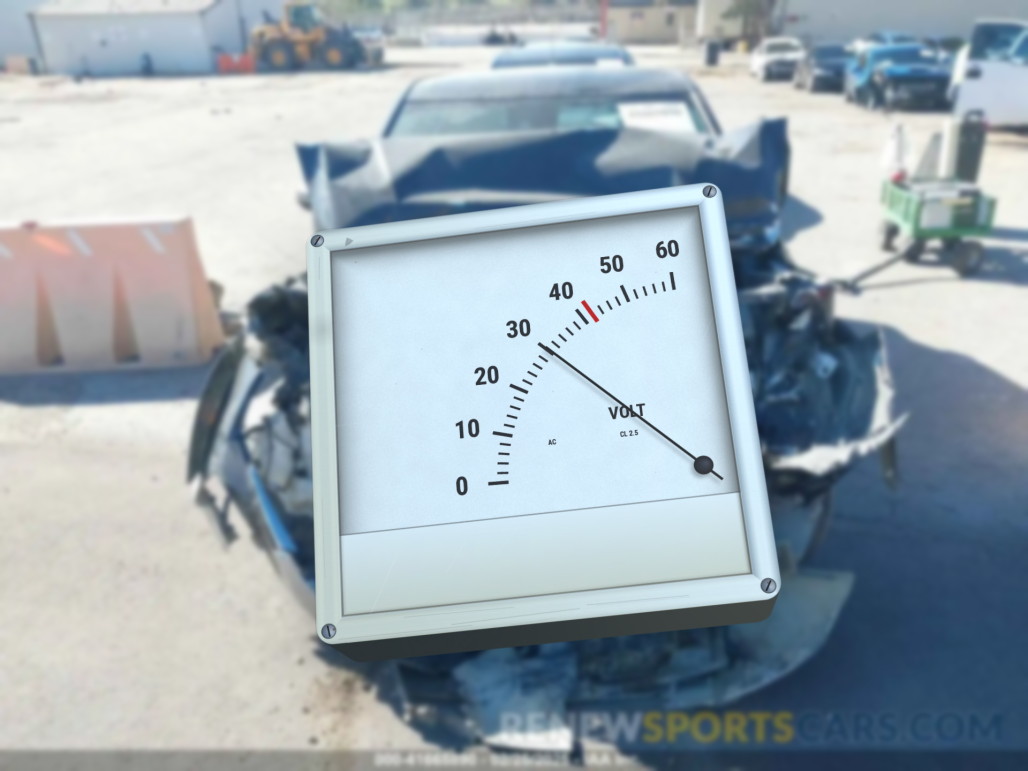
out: 30 V
